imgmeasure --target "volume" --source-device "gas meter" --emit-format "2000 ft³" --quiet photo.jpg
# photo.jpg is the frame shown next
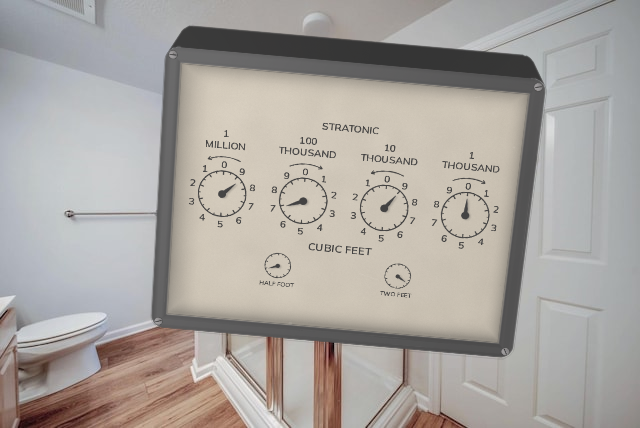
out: 869000 ft³
